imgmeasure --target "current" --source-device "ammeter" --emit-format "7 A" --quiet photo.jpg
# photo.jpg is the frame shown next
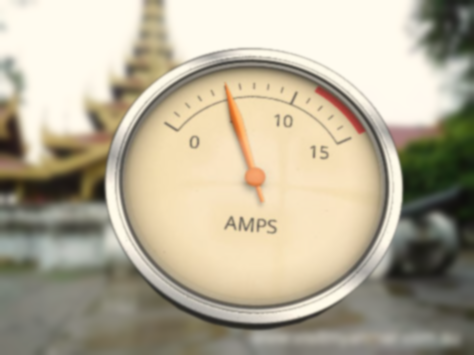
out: 5 A
